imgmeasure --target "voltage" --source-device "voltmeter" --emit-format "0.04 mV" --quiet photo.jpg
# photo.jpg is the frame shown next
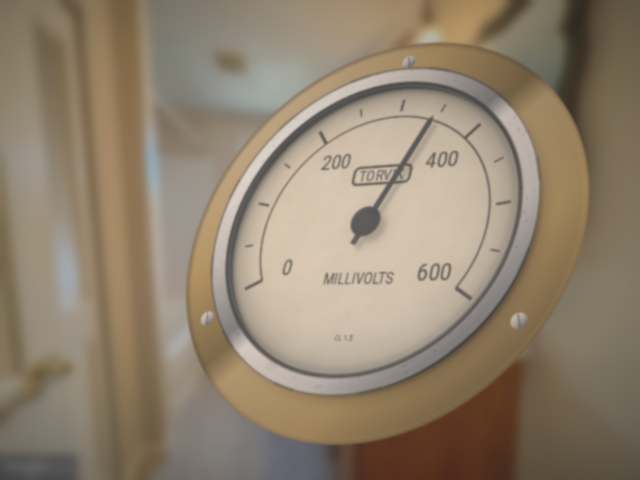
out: 350 mV
